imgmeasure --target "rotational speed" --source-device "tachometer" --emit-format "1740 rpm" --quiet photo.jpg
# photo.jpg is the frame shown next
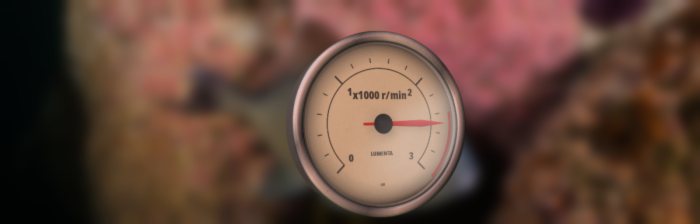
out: 2500 rpm
